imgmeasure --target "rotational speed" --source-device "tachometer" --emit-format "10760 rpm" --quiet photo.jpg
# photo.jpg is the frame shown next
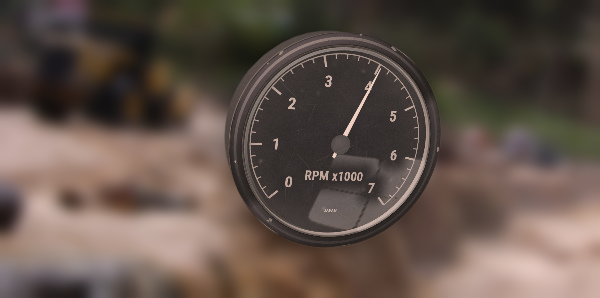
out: 4000 rpm
